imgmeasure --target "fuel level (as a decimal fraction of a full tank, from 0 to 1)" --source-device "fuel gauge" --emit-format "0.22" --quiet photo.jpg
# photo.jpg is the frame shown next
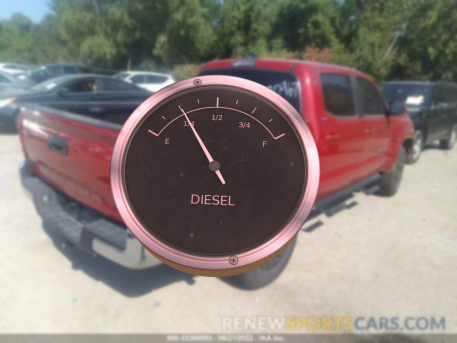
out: 0.25
